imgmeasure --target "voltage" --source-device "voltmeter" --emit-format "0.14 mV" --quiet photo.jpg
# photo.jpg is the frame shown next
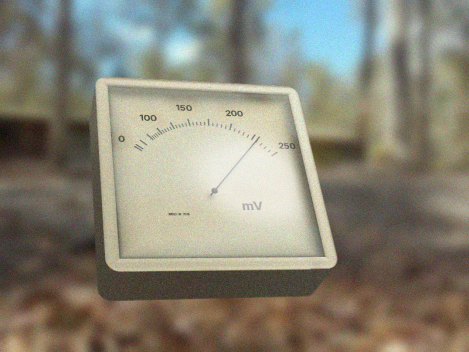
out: 230 mV
